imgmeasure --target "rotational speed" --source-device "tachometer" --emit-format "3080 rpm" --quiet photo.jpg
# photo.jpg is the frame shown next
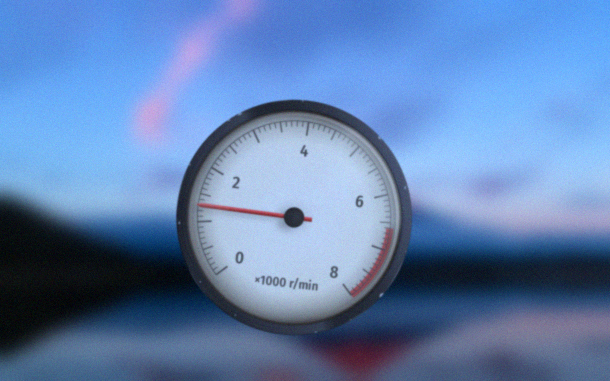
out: 1300 rpm
